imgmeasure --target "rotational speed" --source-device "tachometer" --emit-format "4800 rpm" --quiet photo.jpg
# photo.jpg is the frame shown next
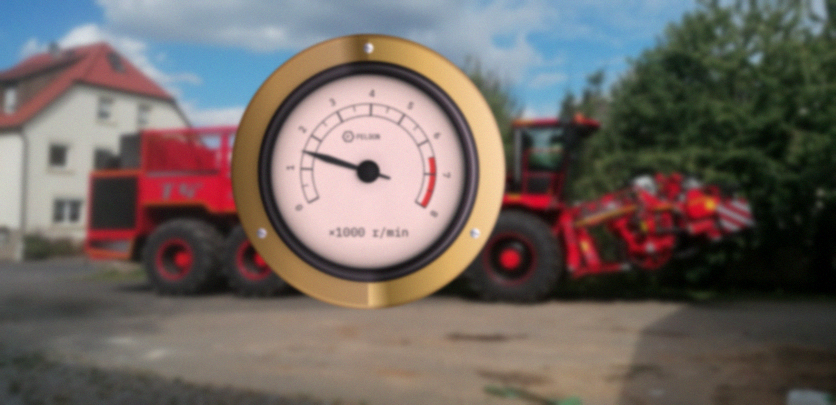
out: 1500 rpm
